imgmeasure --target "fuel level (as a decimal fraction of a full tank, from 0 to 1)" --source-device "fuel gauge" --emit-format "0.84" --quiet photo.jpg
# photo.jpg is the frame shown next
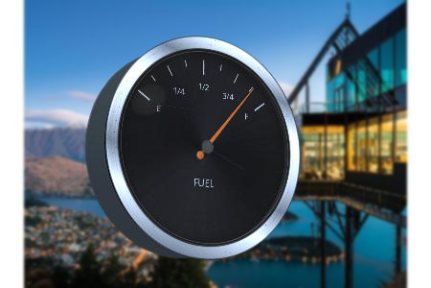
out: 0.875
